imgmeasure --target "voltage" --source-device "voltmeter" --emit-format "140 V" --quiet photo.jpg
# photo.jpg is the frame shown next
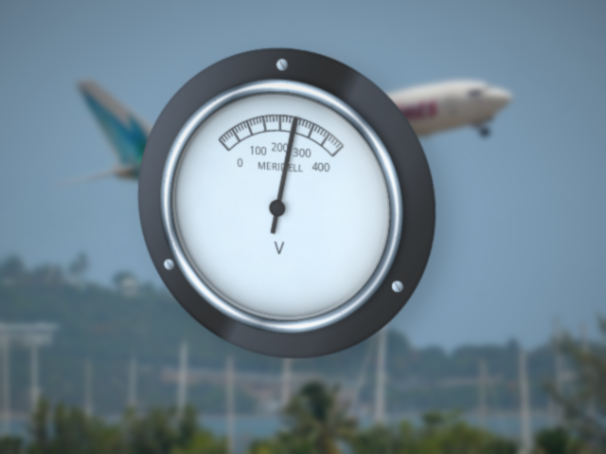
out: 250 V
